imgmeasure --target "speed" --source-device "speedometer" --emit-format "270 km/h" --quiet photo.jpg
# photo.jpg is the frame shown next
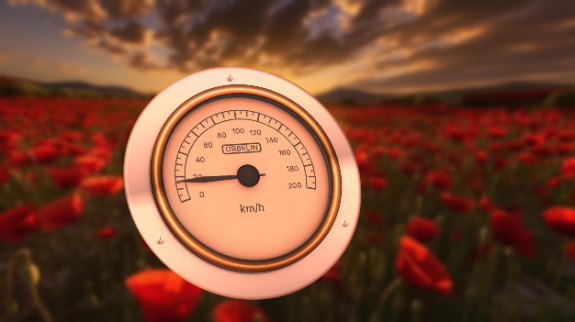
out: 15 km/h
